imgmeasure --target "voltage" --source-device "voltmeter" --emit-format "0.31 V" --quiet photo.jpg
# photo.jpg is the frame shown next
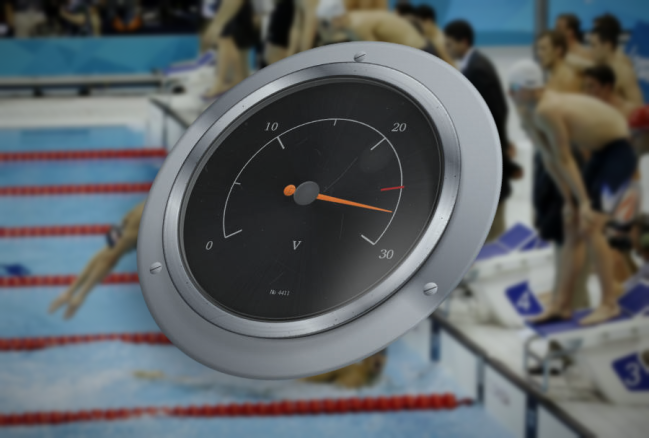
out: 27.5 V
